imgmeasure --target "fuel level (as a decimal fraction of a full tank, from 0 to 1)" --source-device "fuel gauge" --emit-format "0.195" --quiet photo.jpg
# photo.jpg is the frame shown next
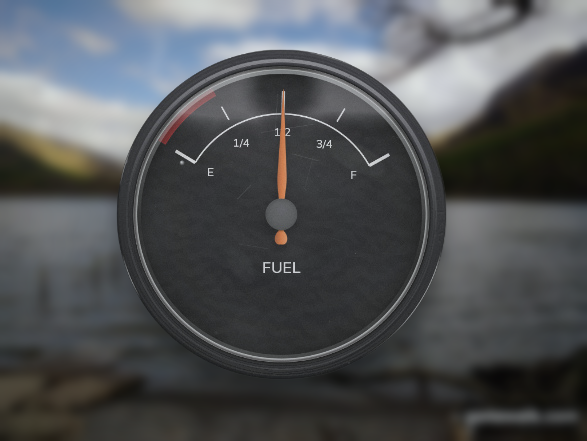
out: 0.5
